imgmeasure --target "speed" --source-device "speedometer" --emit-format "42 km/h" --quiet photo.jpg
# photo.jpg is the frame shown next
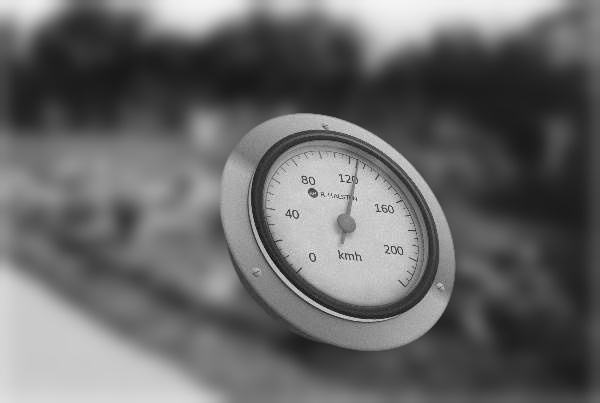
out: 125 km/h
